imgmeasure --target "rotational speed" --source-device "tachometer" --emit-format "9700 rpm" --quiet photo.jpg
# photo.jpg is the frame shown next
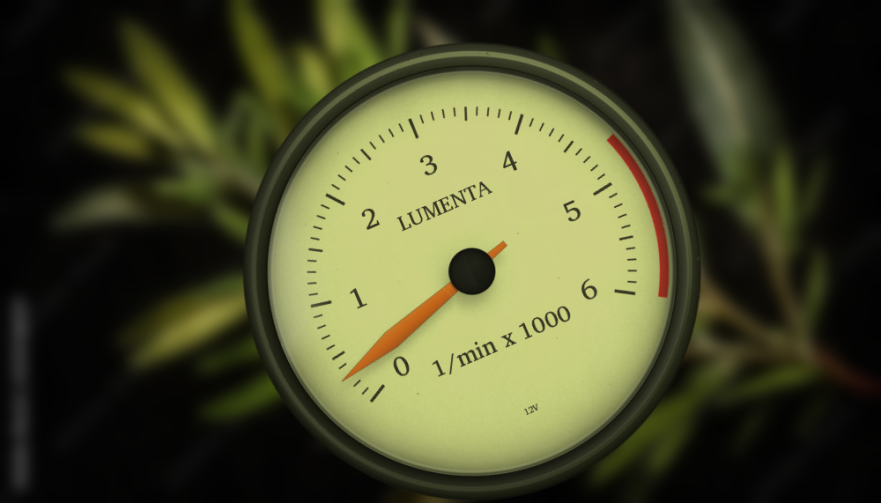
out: 300 rpm
